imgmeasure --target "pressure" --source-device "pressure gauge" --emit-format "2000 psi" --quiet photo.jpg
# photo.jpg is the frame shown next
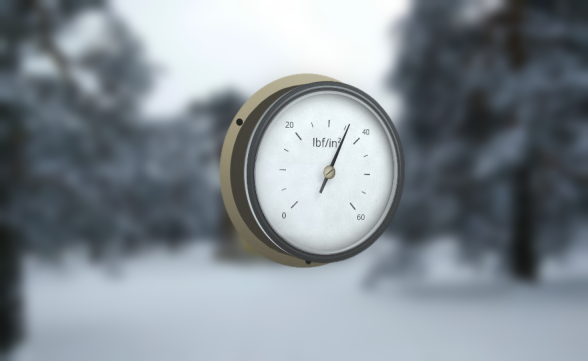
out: 35 psi
